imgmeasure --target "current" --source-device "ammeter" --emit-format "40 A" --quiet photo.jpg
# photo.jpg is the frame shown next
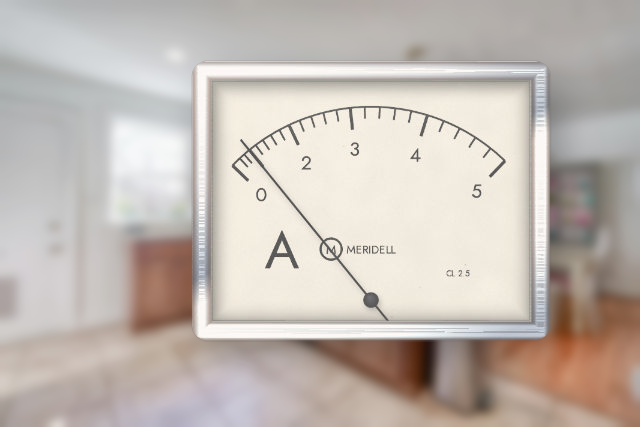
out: 1 A
